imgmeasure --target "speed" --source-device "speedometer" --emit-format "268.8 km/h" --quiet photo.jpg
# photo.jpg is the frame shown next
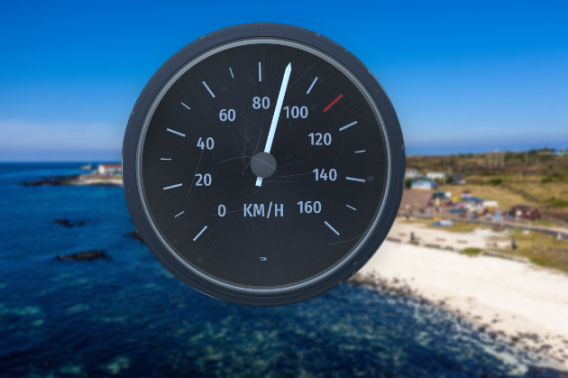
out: 90 km/h
